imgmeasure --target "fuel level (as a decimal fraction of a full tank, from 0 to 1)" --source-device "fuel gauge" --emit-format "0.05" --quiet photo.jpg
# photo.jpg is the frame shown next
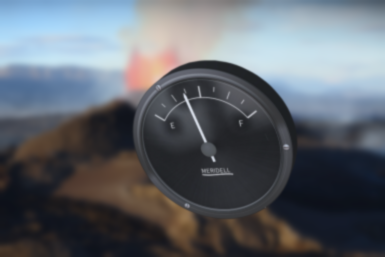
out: 0.375
